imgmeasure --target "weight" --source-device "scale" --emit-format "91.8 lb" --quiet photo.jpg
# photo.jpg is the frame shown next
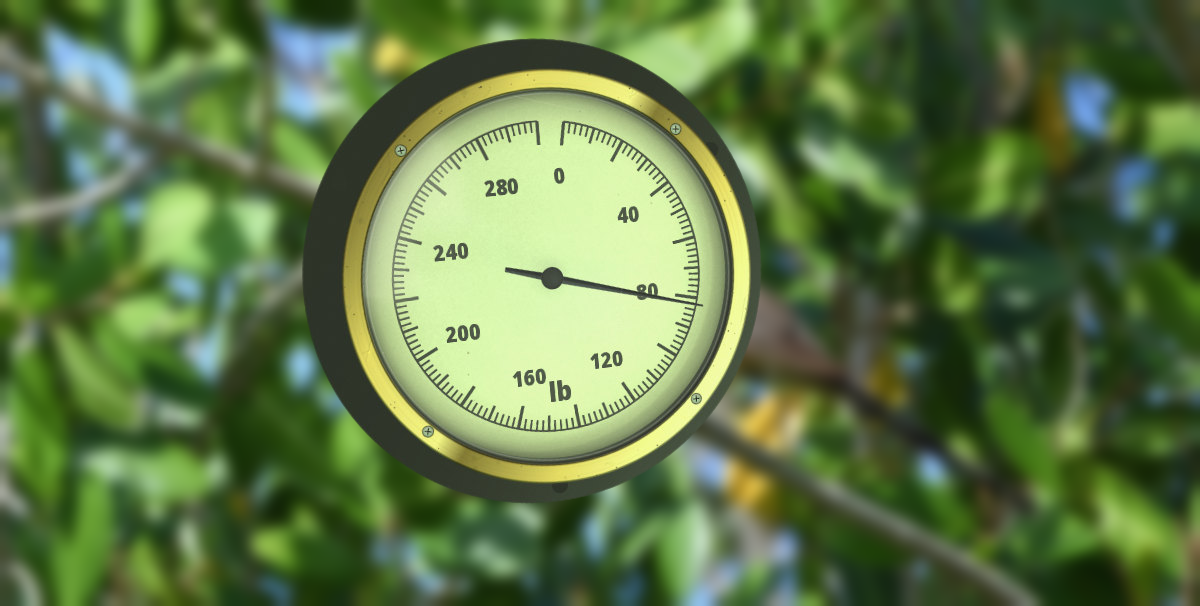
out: 82 lb
